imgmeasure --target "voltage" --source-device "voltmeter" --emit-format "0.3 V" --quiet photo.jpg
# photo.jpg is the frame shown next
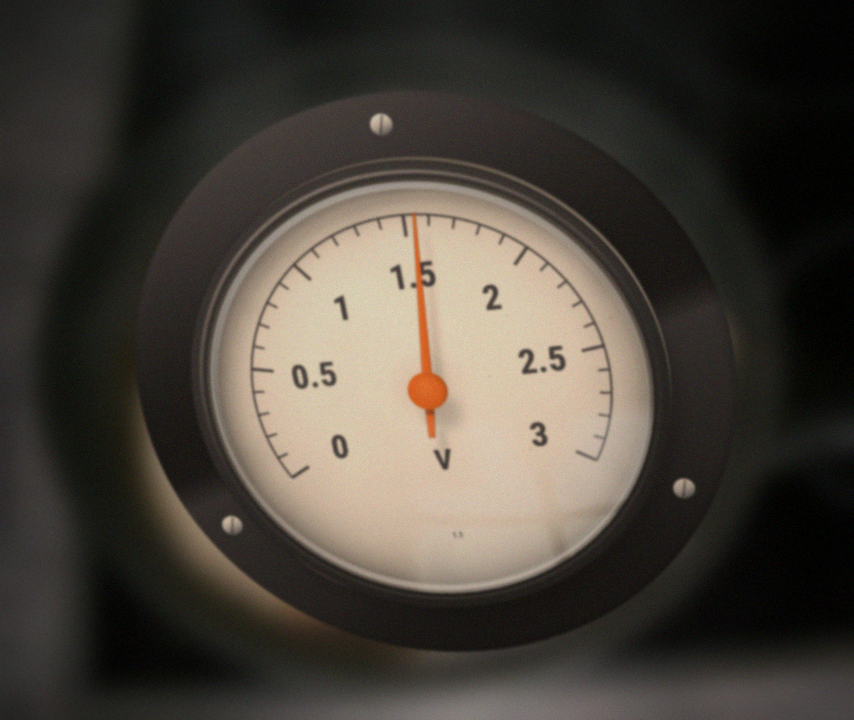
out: 1.55 V
